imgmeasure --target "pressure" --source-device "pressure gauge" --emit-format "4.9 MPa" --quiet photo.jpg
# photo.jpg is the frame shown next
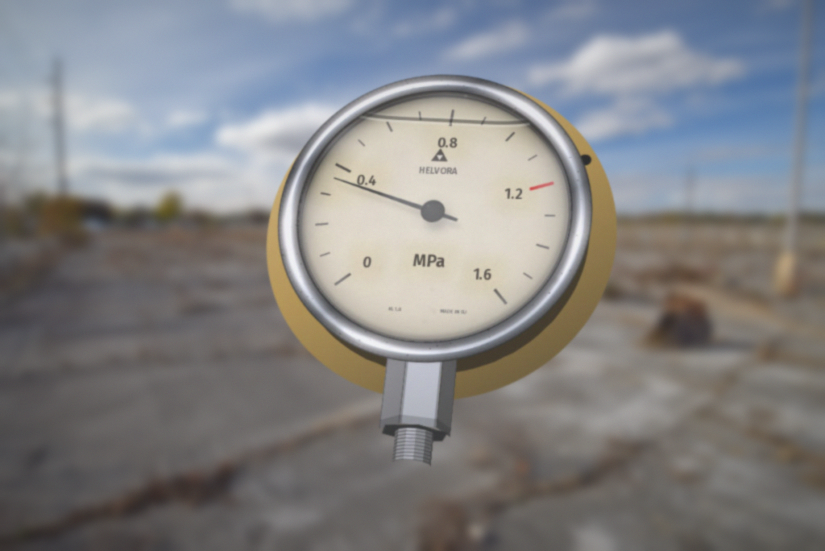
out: 0.35 MPa
